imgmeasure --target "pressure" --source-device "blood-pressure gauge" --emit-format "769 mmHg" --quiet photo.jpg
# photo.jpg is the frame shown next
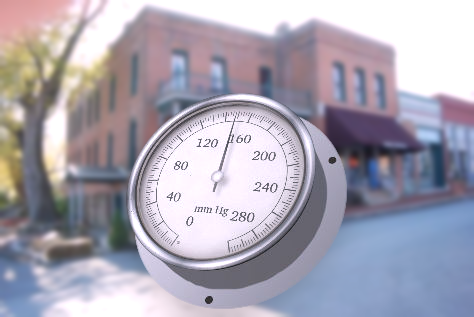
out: 150 mmHg
